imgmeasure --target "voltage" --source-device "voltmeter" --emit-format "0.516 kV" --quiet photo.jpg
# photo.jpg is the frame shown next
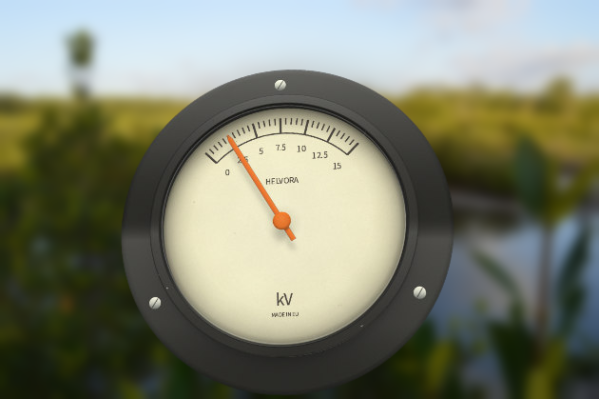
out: 2.5 kV
